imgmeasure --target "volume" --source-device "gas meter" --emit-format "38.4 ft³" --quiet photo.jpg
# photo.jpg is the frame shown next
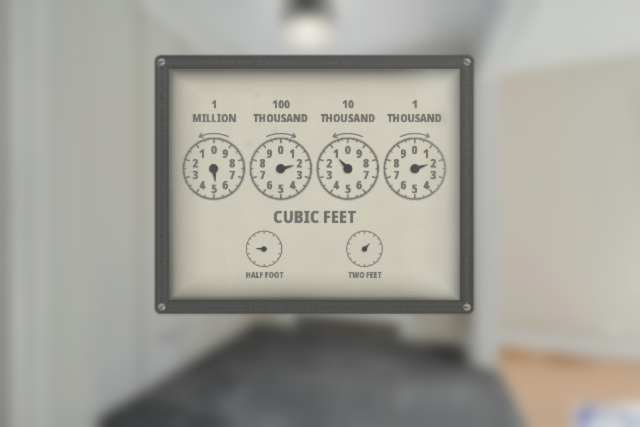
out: 521200 ft³
